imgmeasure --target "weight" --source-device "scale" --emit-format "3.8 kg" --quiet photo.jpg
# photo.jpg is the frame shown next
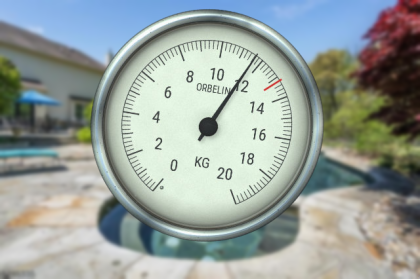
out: 11.6 kg
